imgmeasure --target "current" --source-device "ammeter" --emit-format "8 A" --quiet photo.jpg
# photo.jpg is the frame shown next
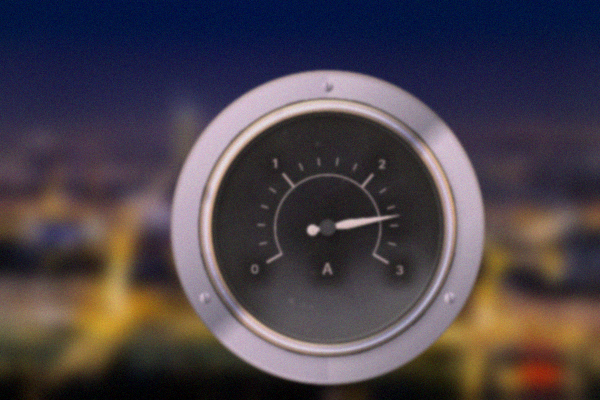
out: 2.5 A
